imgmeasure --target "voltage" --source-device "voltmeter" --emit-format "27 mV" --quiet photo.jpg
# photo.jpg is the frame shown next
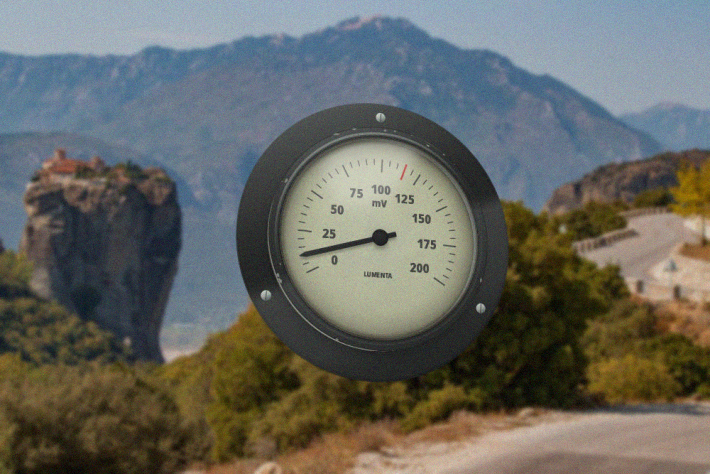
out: 10 mV
